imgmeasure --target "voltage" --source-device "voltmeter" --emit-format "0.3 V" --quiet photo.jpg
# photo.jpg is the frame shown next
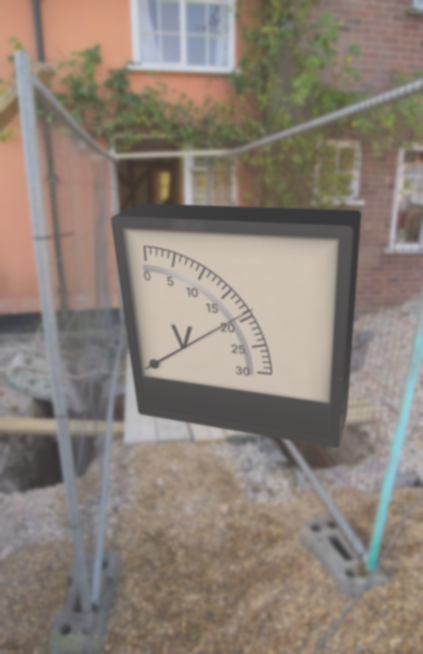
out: 19 V
